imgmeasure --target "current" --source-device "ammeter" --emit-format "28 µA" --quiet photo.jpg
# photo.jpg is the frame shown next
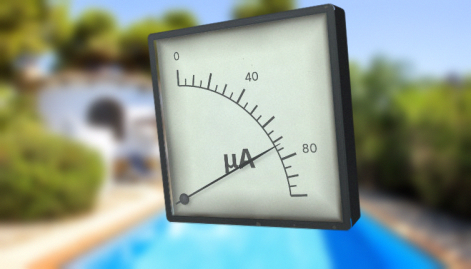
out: 72.5 µA
